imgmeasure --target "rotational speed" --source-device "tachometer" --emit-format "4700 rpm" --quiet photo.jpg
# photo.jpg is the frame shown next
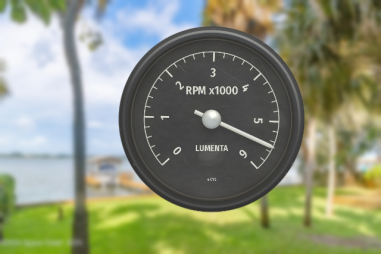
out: 5500 rpm
